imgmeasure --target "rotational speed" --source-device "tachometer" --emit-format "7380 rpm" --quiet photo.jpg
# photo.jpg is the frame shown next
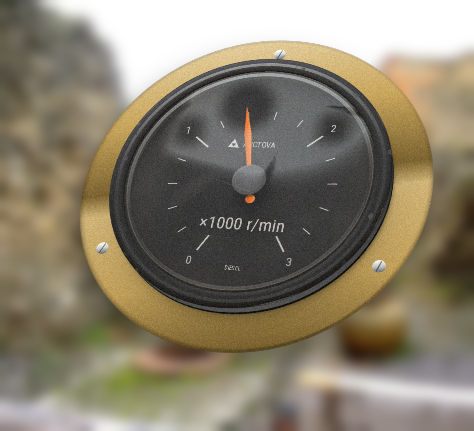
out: 1400 rpm
